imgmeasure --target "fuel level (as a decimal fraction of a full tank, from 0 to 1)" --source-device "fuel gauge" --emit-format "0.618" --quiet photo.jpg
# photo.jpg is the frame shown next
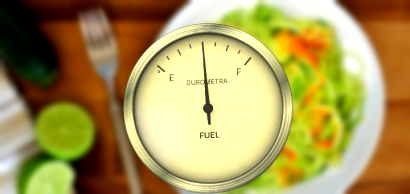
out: 0.5
